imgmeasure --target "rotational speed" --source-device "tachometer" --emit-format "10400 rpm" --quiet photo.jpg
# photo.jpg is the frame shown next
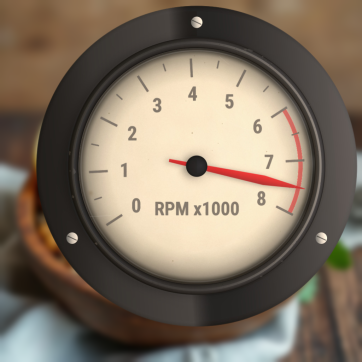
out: 7500 rpm
